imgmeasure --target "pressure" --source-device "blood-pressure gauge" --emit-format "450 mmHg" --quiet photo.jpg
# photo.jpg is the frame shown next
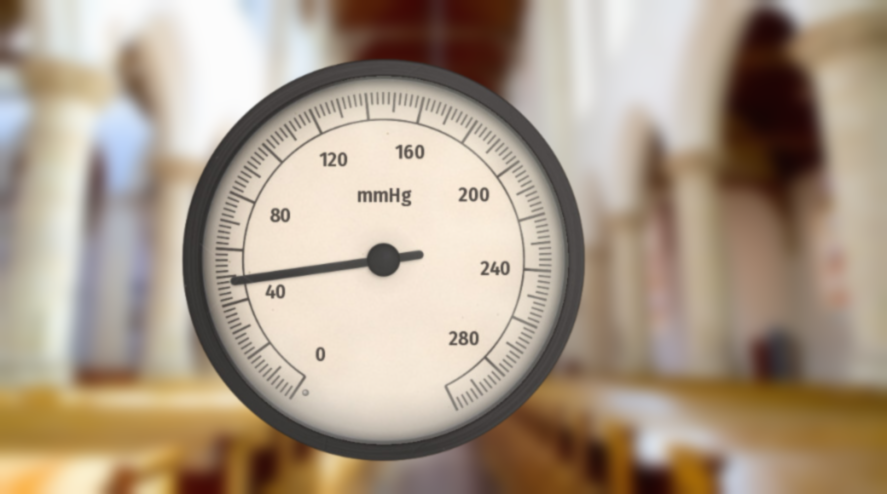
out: 48 mmHg
